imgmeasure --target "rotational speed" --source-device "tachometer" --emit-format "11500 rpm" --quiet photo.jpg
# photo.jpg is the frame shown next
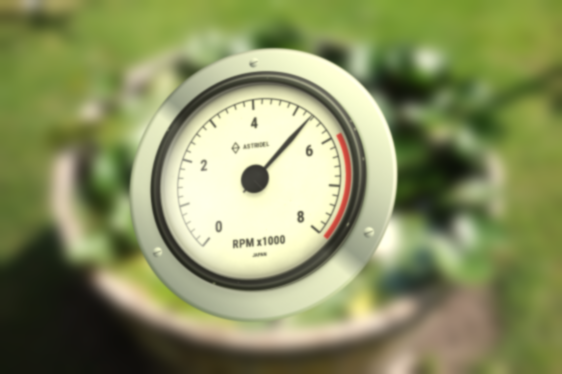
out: 5400 rpm
